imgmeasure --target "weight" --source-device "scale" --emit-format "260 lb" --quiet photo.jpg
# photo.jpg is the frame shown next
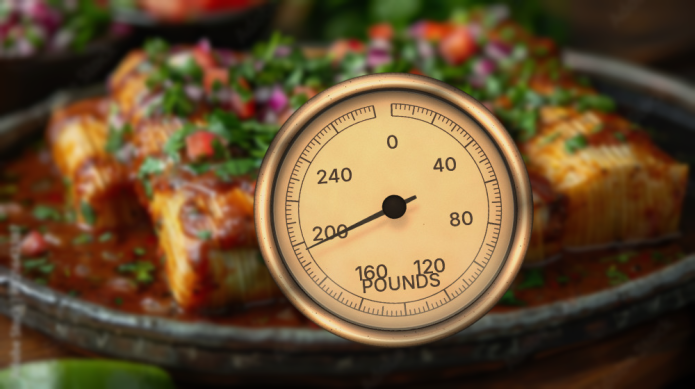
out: 196 lb
